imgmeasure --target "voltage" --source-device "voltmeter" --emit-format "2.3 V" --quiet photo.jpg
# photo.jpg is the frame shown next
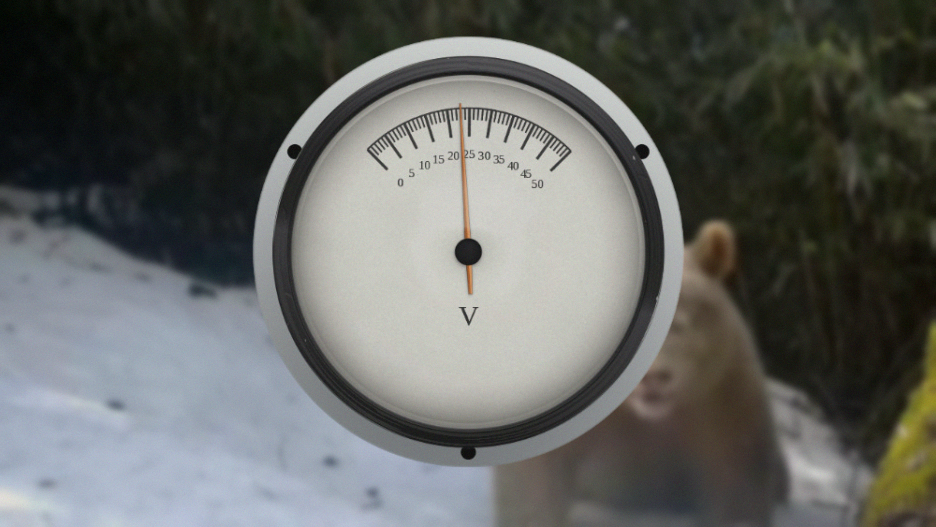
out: 23 V
